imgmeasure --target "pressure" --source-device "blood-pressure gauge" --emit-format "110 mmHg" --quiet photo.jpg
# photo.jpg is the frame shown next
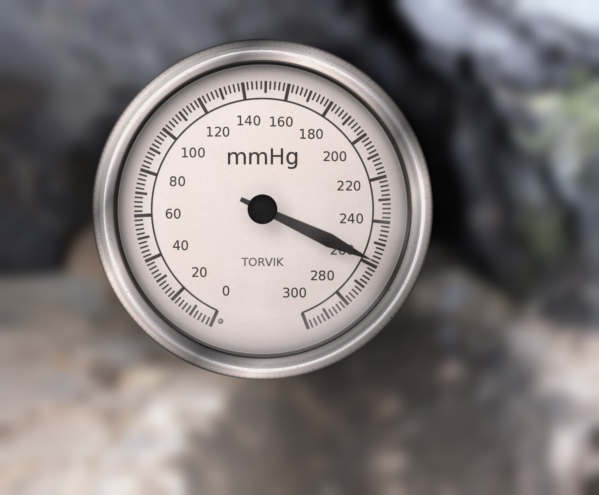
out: 258 mmHg
